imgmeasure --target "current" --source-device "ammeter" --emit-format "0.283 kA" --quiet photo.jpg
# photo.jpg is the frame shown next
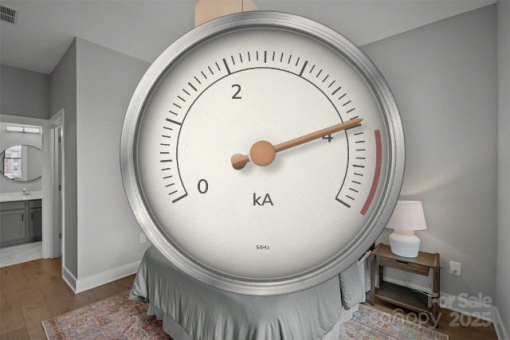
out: 3.95 kA
